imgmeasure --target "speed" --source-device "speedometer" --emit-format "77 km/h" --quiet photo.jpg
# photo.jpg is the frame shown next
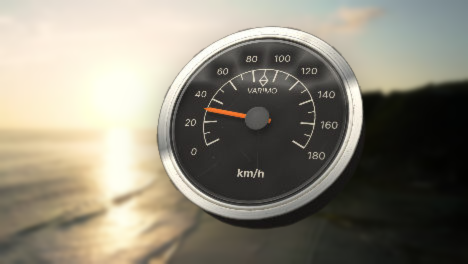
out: 30 km/h
